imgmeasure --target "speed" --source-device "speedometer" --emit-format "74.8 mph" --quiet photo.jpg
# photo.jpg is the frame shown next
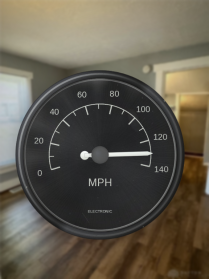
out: 130 mph
